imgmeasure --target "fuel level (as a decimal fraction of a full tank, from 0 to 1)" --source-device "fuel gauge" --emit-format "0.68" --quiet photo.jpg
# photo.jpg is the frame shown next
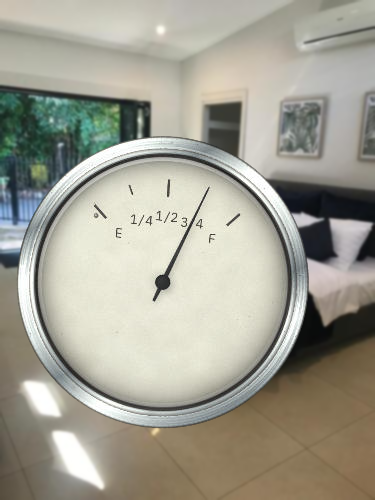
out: 0.75
